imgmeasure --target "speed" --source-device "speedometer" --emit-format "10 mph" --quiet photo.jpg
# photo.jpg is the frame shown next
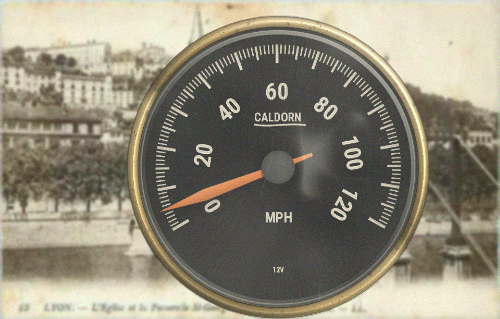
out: 5 mph
